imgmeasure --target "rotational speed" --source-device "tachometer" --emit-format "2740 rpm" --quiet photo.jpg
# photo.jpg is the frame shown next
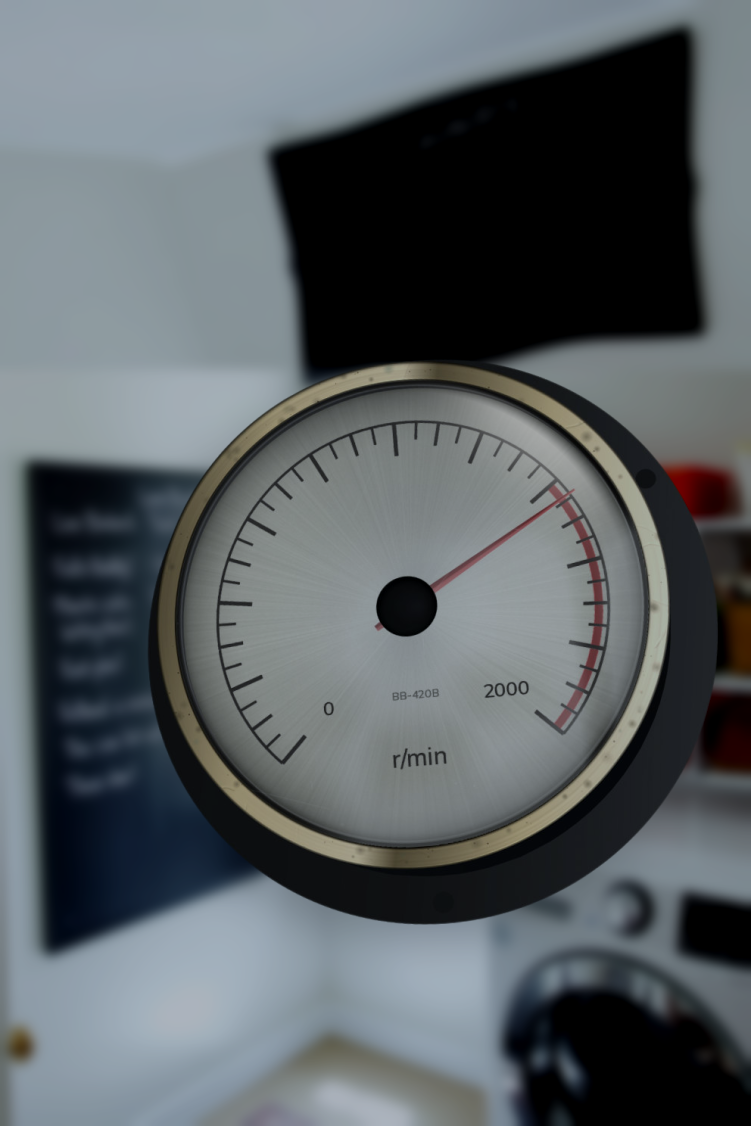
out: 1450 rpm
